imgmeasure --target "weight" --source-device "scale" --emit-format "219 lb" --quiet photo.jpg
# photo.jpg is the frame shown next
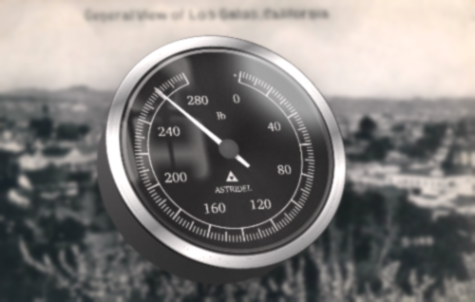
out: 260 lb
